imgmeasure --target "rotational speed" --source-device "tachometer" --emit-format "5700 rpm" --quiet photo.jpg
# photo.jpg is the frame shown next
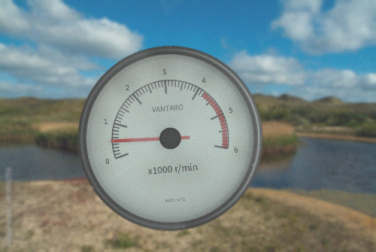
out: 500 rpm
